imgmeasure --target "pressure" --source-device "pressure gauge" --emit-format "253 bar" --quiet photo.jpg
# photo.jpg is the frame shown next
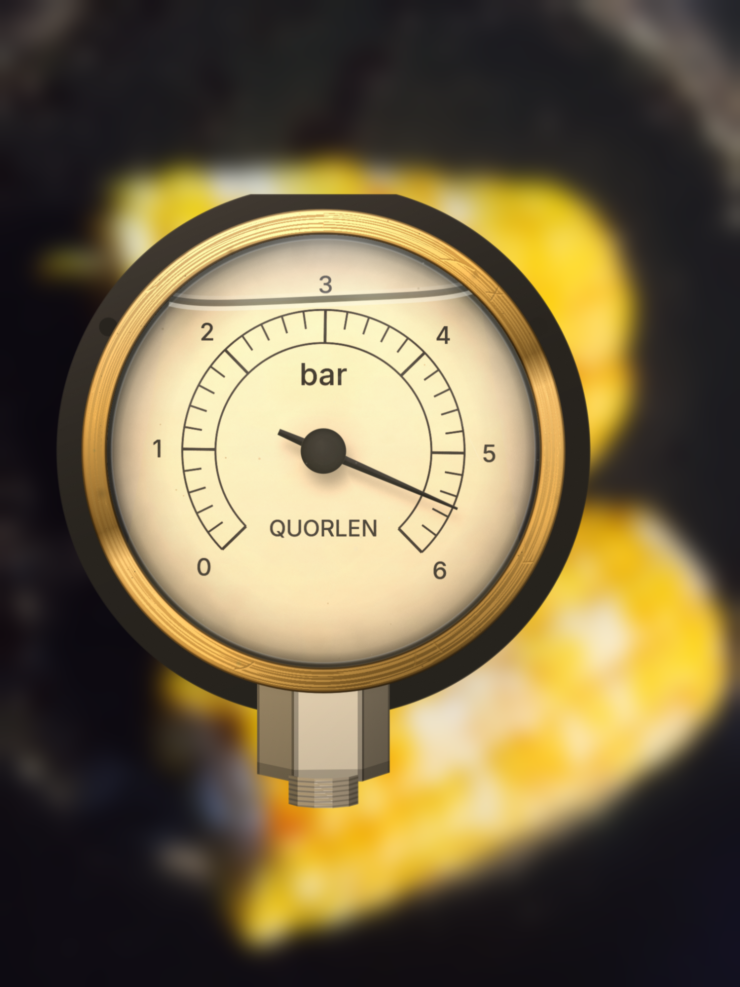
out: 5.5 bar
